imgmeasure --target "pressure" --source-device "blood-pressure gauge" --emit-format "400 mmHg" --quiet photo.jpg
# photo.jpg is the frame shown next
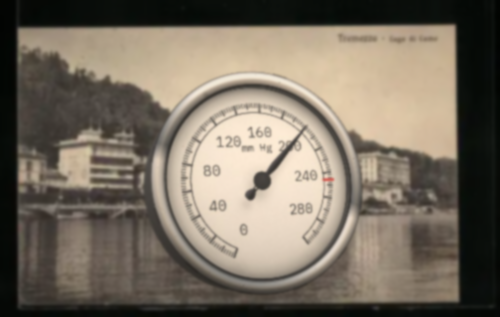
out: 200 mmHg
